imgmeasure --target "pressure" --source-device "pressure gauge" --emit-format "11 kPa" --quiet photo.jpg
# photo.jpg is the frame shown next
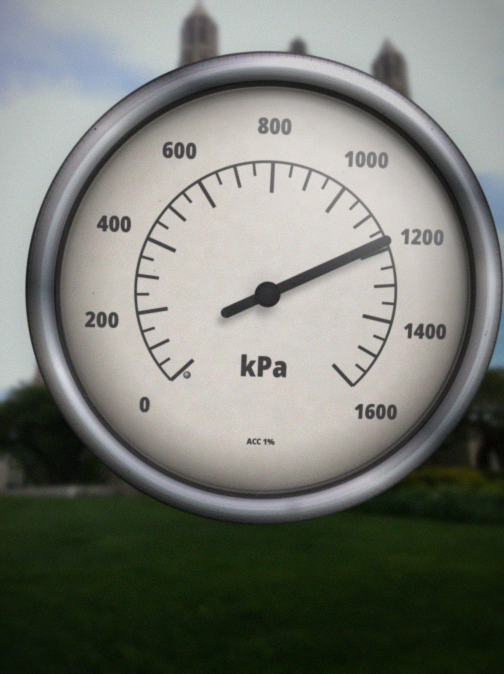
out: 1175 kPa
